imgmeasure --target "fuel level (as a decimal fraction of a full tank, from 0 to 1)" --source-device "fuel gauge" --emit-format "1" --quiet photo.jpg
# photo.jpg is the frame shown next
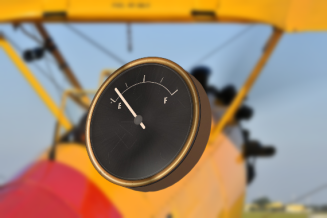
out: 0.125
